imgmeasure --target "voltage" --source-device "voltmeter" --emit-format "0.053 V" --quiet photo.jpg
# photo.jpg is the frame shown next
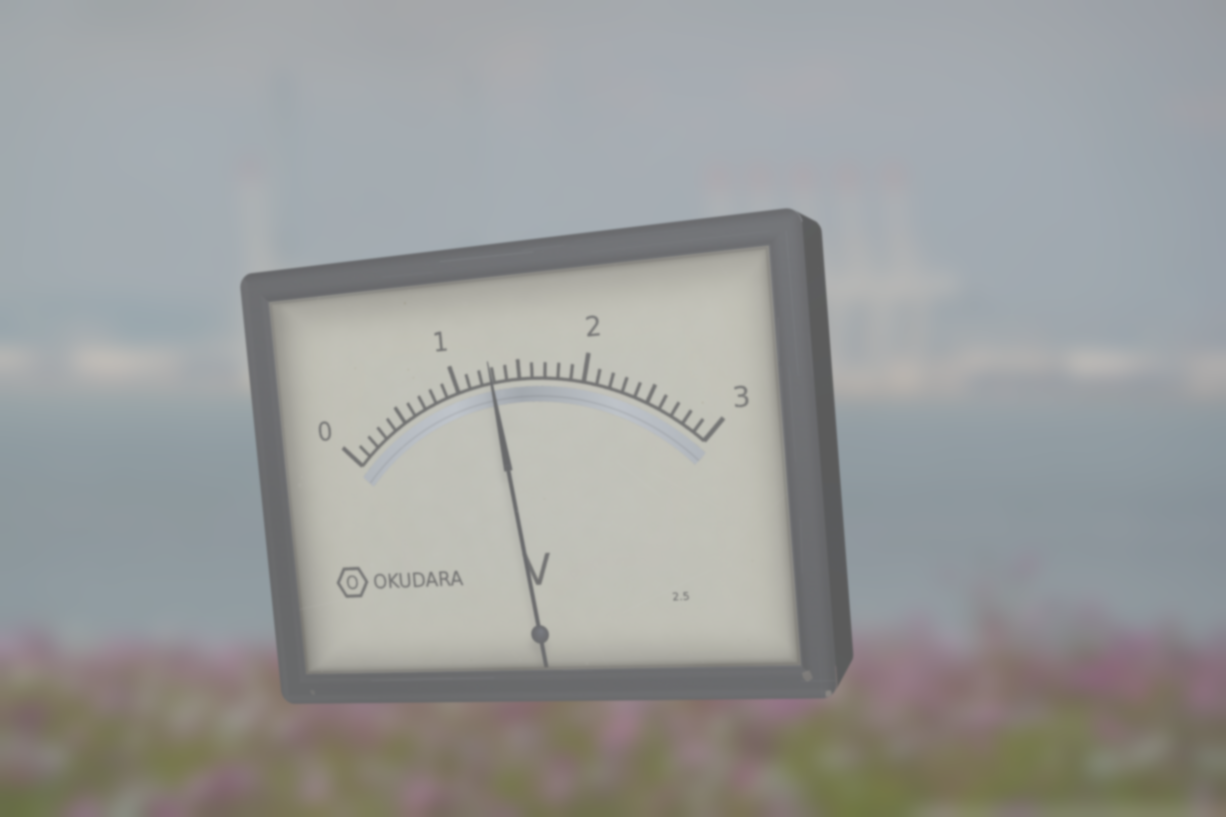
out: 1.3 V
